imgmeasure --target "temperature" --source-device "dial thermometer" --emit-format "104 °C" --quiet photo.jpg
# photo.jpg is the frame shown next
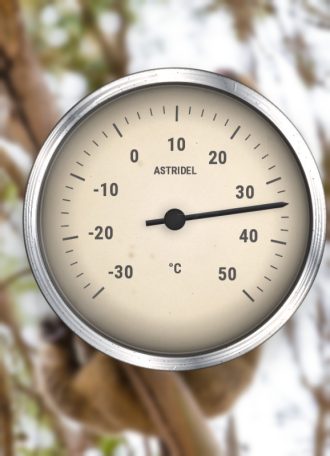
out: 34 °C
